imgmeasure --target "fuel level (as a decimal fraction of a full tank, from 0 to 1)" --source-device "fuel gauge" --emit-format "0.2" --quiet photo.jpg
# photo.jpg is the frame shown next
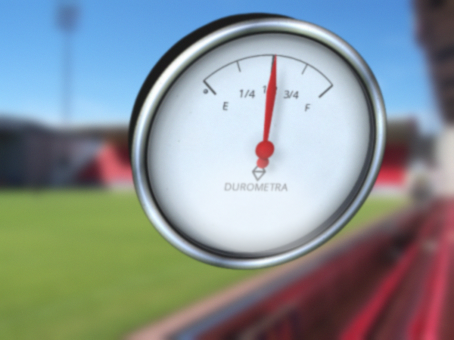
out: 0.5
